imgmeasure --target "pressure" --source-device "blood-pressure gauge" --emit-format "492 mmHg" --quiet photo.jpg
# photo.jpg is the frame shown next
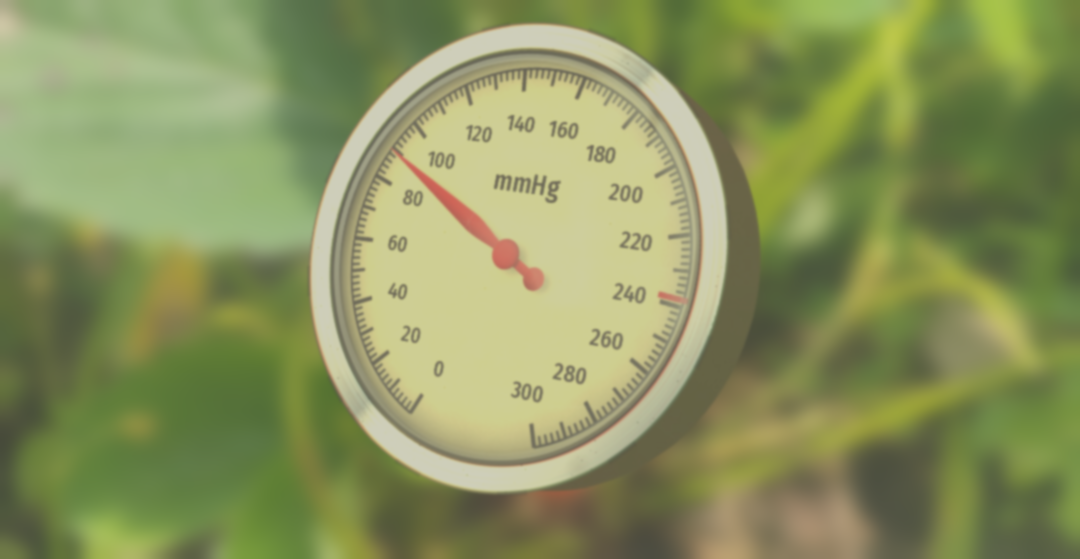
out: 90 mmHg
